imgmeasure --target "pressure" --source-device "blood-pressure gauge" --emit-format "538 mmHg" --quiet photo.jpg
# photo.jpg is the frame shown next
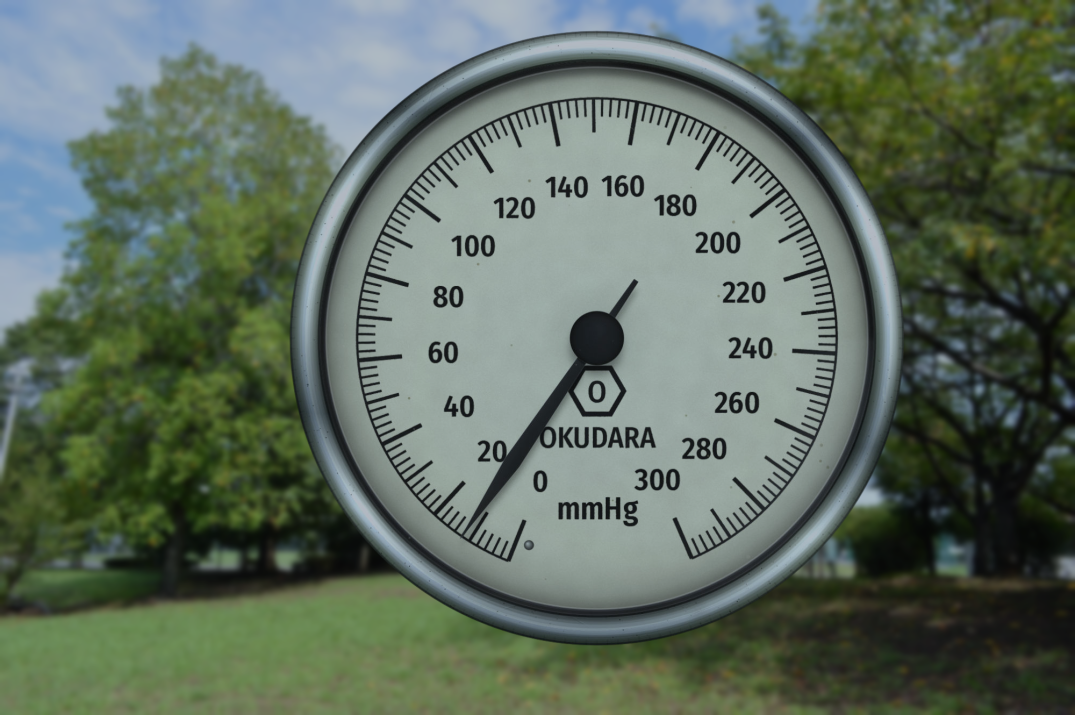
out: 12 mmHg
